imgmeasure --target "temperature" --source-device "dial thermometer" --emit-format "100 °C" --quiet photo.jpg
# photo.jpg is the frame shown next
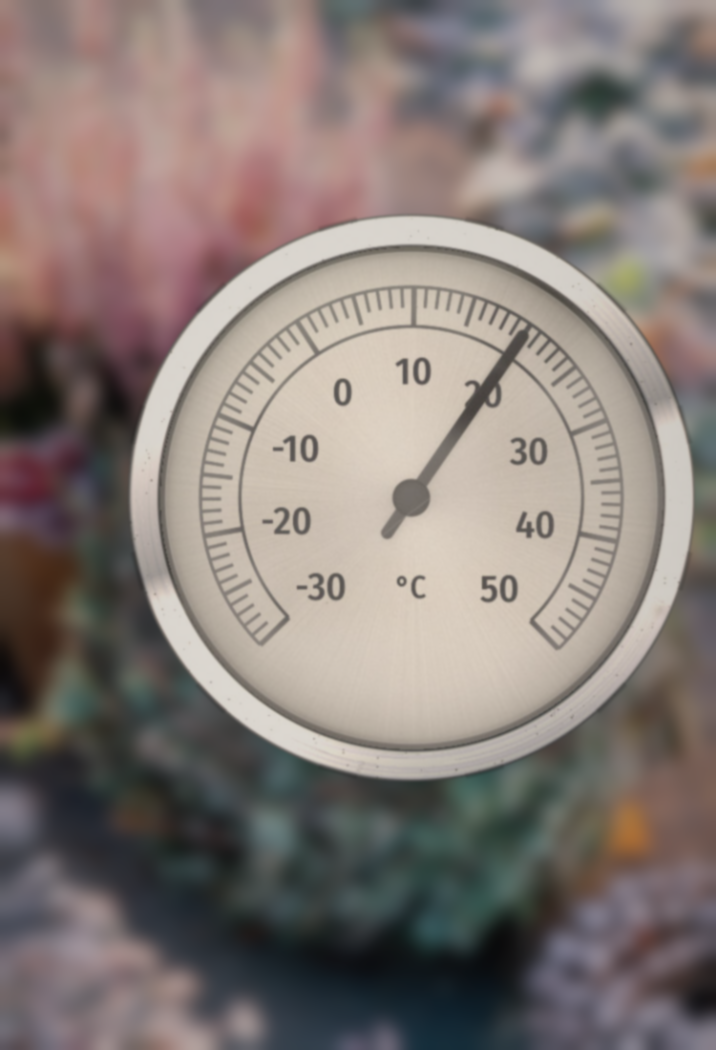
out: 20 °C
